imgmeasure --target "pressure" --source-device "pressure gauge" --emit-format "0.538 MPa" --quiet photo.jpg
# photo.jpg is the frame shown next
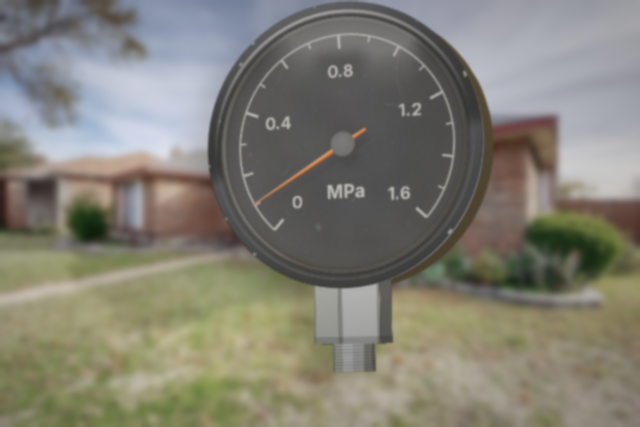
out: 0.1 MPa
